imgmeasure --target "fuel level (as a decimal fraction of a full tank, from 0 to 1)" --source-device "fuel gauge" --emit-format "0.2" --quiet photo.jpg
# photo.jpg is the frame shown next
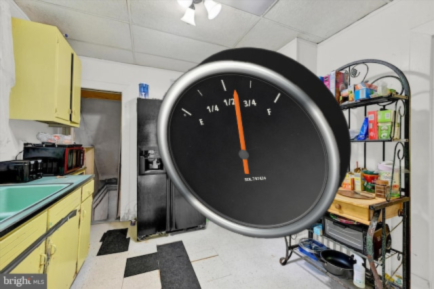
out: 0.625
